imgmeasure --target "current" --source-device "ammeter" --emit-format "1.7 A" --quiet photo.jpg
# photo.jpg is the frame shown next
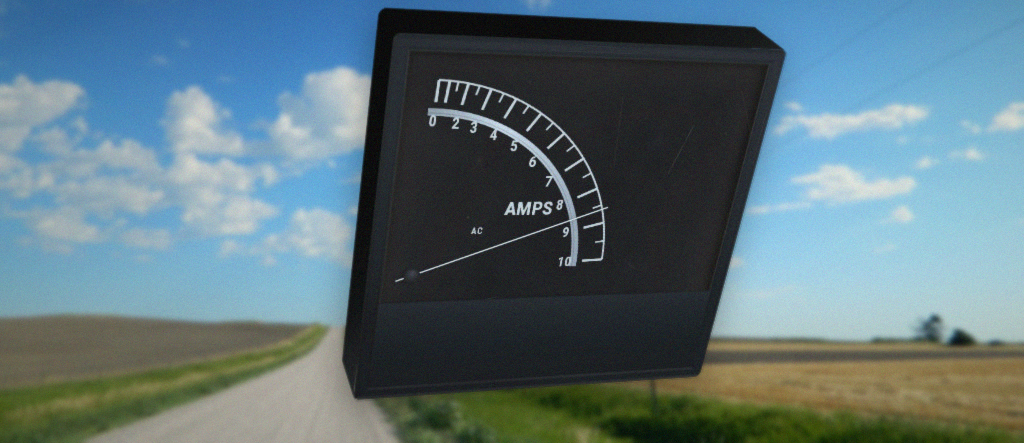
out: 8.5 A
